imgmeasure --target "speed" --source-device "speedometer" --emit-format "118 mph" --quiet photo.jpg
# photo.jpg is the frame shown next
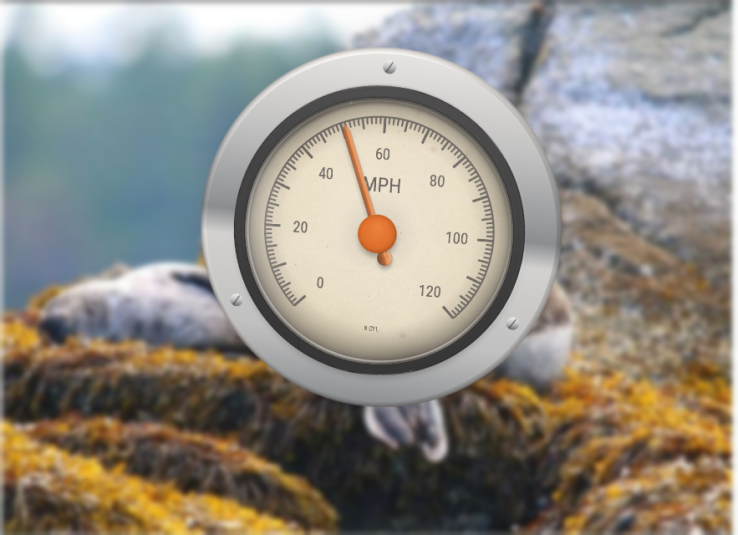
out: 51 mph
